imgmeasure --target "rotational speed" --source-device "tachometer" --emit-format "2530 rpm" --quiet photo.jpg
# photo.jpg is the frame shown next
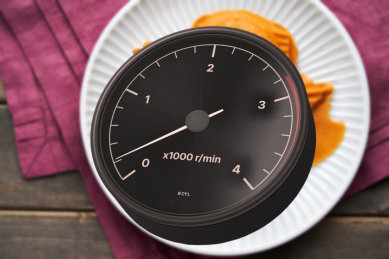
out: 200 rpm
